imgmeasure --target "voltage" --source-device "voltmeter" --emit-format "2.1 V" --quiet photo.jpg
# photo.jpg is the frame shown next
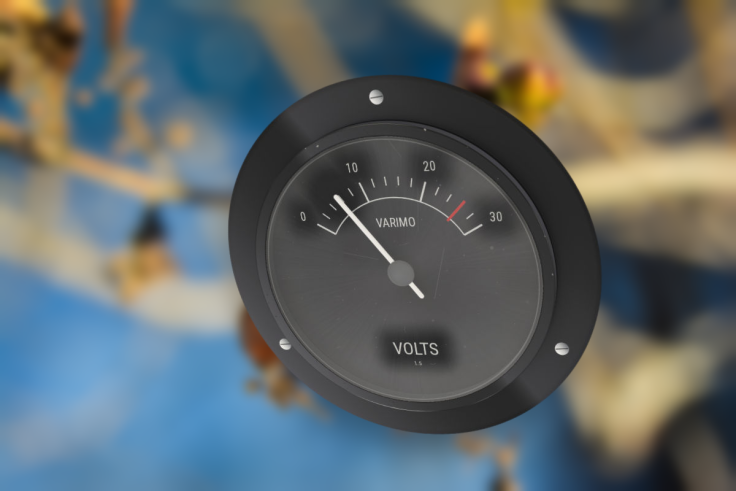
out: 6 V
